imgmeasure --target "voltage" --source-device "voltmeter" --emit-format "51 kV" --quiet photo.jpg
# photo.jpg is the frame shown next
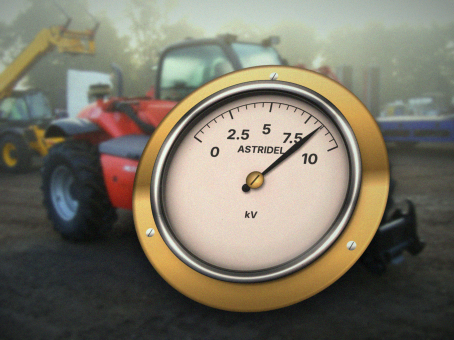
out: 8.5 kV
